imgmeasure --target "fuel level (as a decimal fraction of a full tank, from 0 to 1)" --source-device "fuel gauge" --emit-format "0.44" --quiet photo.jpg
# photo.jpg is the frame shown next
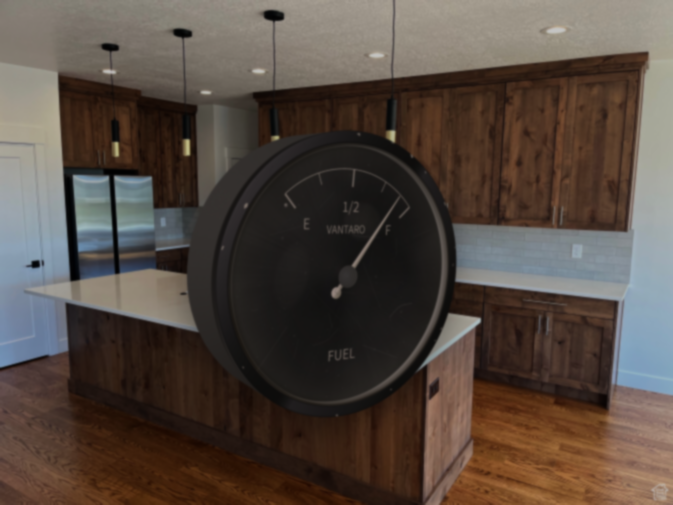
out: 0.875
